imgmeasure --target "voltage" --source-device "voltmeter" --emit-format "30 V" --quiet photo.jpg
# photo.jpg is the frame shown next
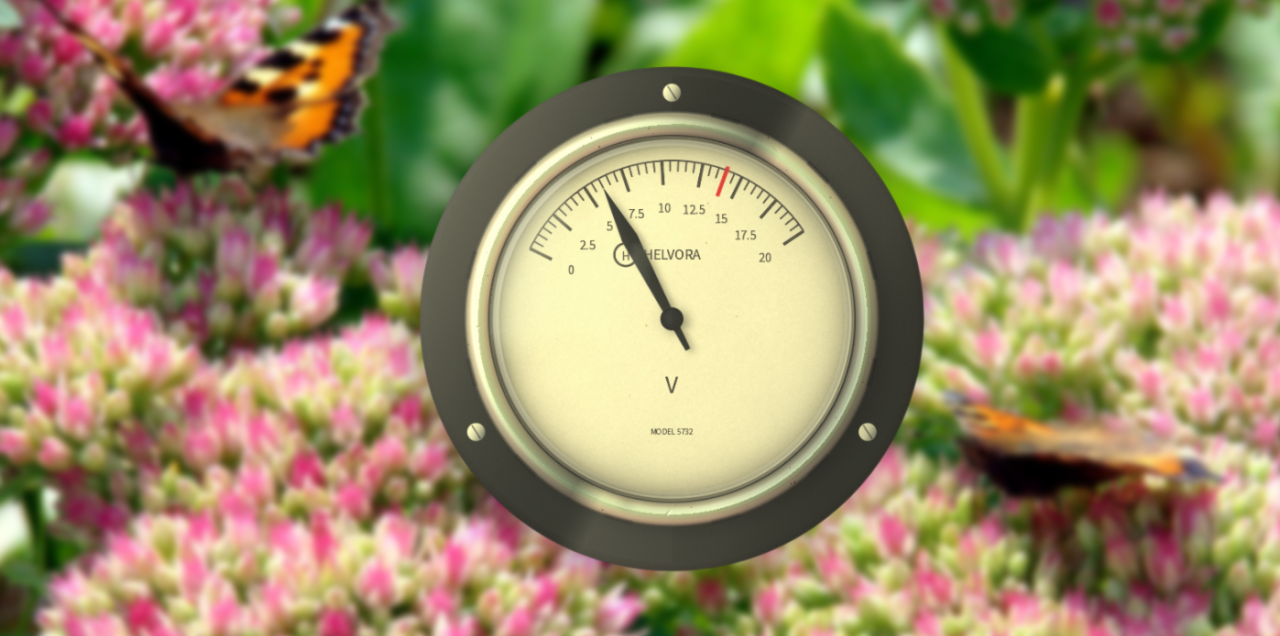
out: 6 V
